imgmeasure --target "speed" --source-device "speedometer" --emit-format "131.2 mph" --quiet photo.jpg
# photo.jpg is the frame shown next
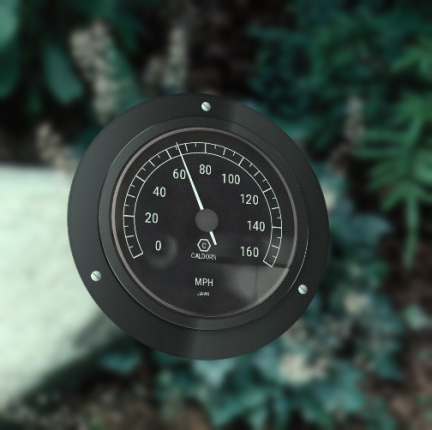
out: 65 mph
